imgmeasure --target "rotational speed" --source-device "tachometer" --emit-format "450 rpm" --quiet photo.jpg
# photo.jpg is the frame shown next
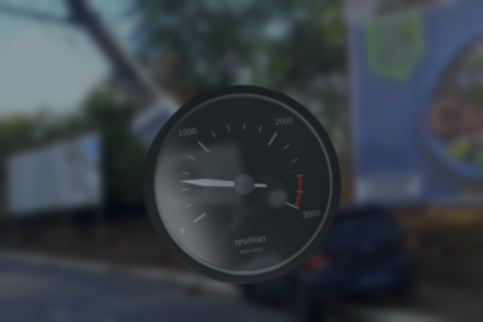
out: 500 rpm
